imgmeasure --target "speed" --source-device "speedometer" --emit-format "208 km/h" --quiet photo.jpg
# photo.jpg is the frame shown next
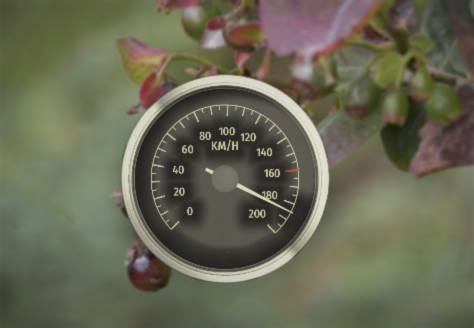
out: 185 km/h
